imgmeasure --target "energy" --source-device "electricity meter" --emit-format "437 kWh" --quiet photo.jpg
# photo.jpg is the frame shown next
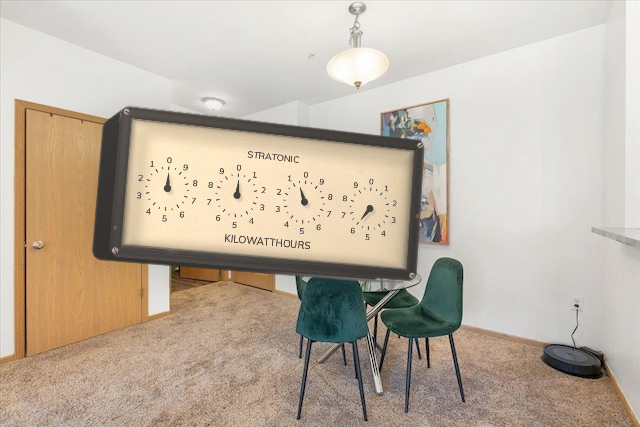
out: 6 kWh
